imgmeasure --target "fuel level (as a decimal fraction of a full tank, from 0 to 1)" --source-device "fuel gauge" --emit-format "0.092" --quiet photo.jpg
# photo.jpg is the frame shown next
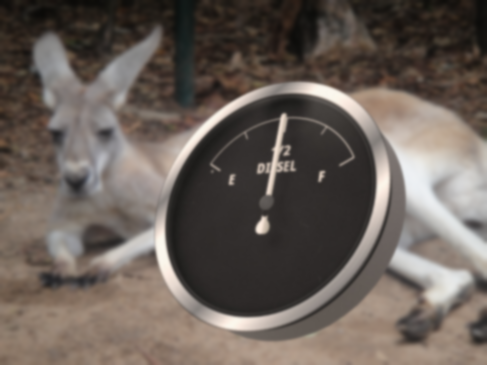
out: 0.5
